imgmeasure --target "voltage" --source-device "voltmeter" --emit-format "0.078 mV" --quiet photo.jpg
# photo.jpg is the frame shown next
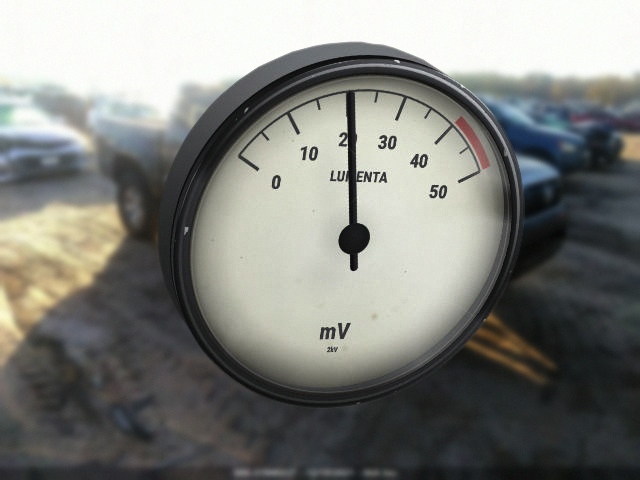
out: 20 mV
